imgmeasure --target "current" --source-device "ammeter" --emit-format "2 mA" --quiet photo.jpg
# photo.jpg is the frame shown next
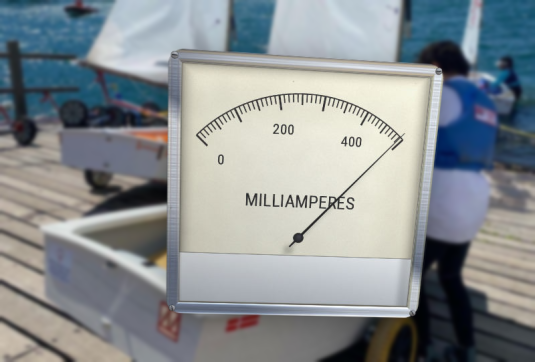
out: 490 mA
